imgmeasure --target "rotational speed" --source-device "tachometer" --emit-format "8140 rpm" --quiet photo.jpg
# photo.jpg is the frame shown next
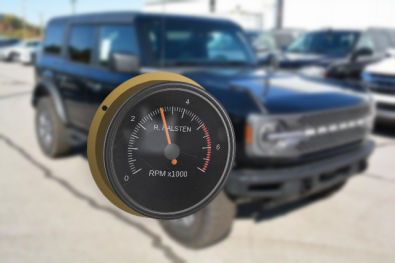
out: 3000 rpm
